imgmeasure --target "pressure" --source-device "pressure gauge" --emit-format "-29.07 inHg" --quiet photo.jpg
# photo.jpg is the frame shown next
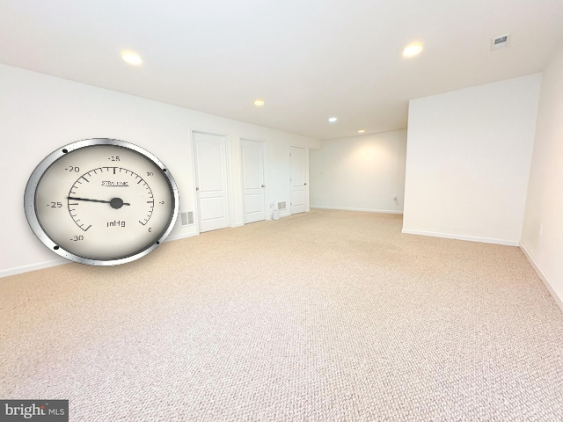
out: -24 inHg
